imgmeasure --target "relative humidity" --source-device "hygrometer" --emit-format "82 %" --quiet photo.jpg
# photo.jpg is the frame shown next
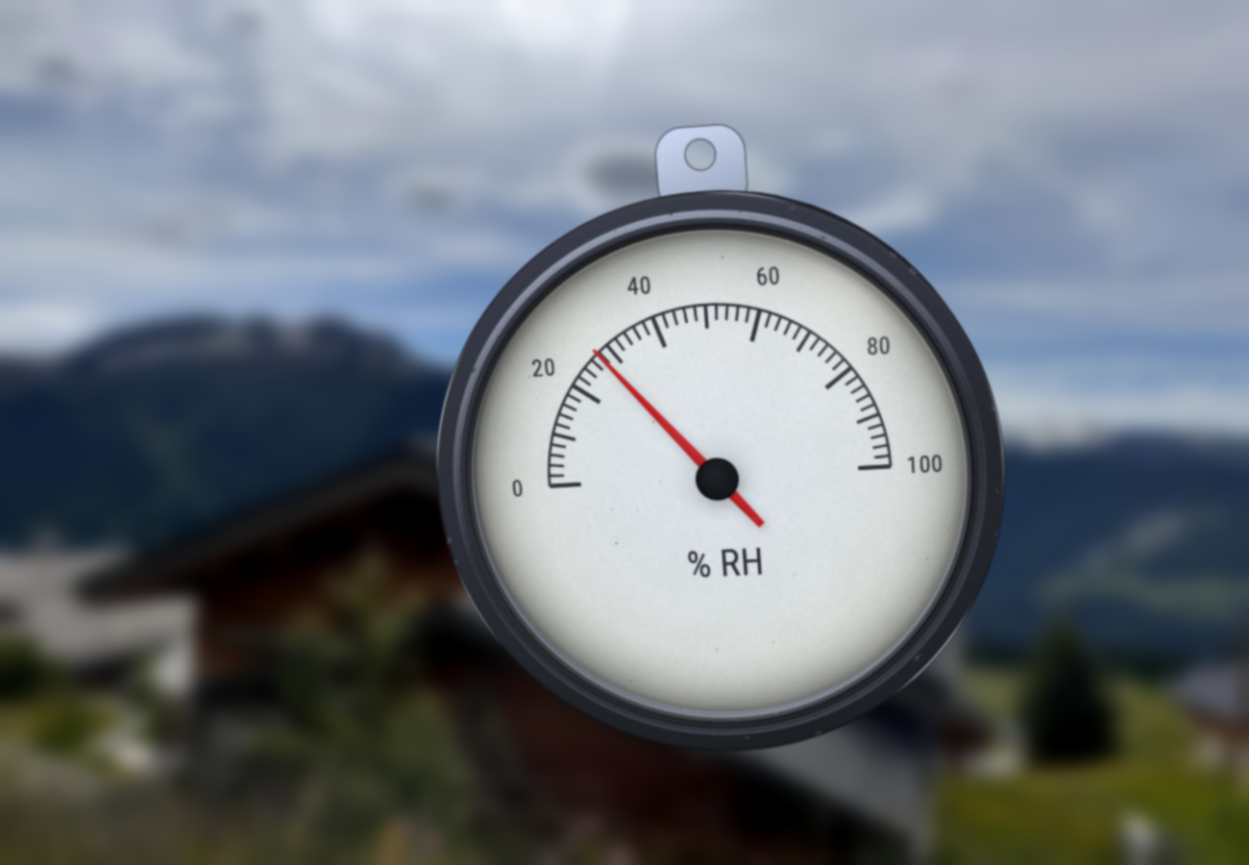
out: 28 %
